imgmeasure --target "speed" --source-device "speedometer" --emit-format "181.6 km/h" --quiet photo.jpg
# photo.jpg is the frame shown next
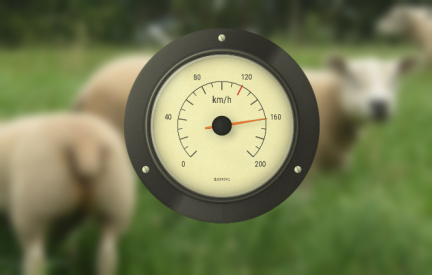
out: 160 km/h
